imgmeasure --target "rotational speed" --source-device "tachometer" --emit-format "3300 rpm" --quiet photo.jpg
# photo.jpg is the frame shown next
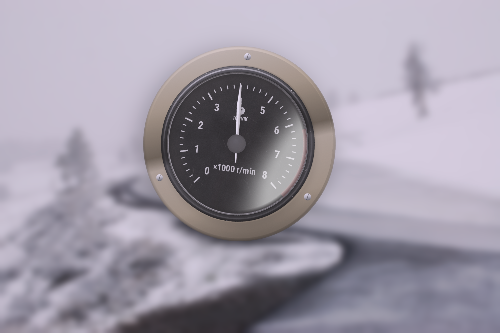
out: 4000 rpm
